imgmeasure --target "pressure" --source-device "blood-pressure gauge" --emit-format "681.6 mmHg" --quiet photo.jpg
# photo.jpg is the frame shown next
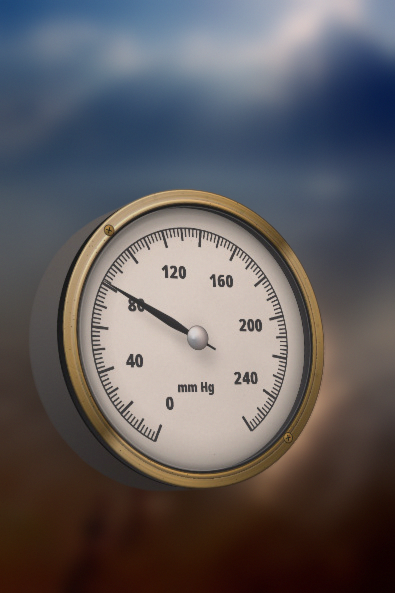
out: 80 mmHg
